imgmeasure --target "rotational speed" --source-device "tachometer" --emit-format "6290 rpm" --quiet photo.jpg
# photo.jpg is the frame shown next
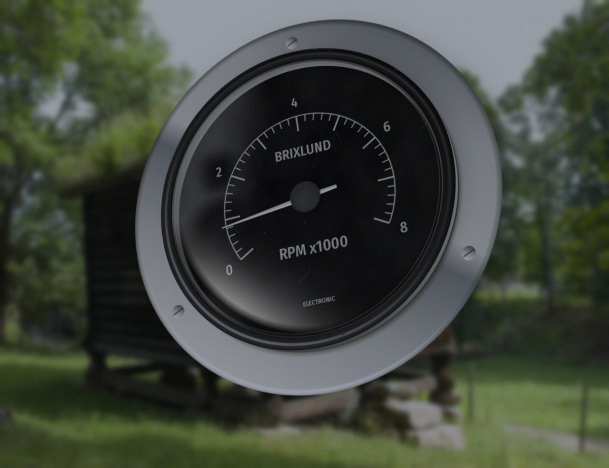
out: 800 rpm
